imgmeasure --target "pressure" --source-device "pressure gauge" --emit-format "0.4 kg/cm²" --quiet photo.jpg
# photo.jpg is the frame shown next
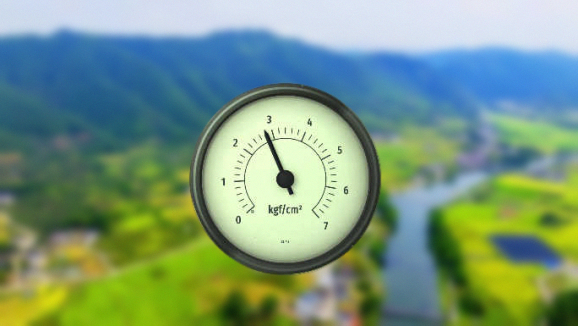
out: 2.8 kg/cm²
